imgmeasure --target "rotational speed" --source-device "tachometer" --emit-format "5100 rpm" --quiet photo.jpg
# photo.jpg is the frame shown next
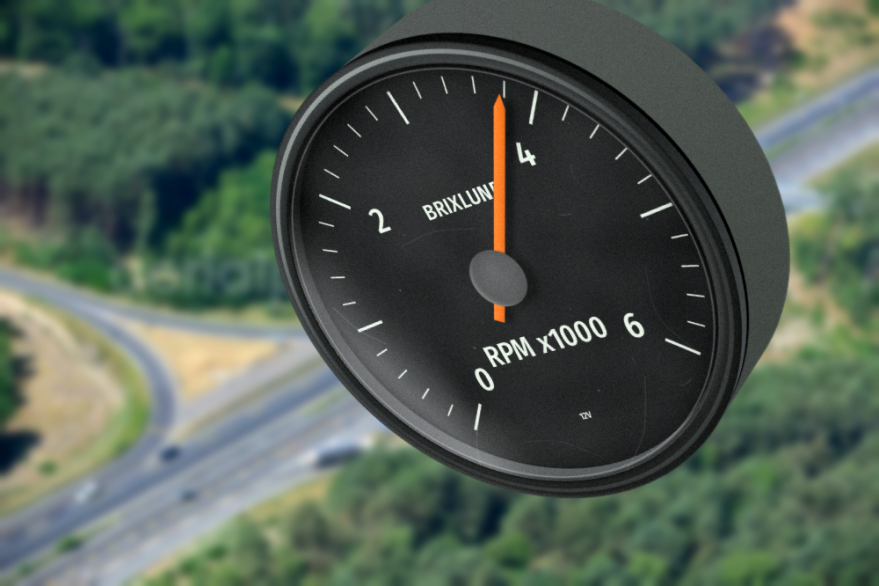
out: 3800 rpm
